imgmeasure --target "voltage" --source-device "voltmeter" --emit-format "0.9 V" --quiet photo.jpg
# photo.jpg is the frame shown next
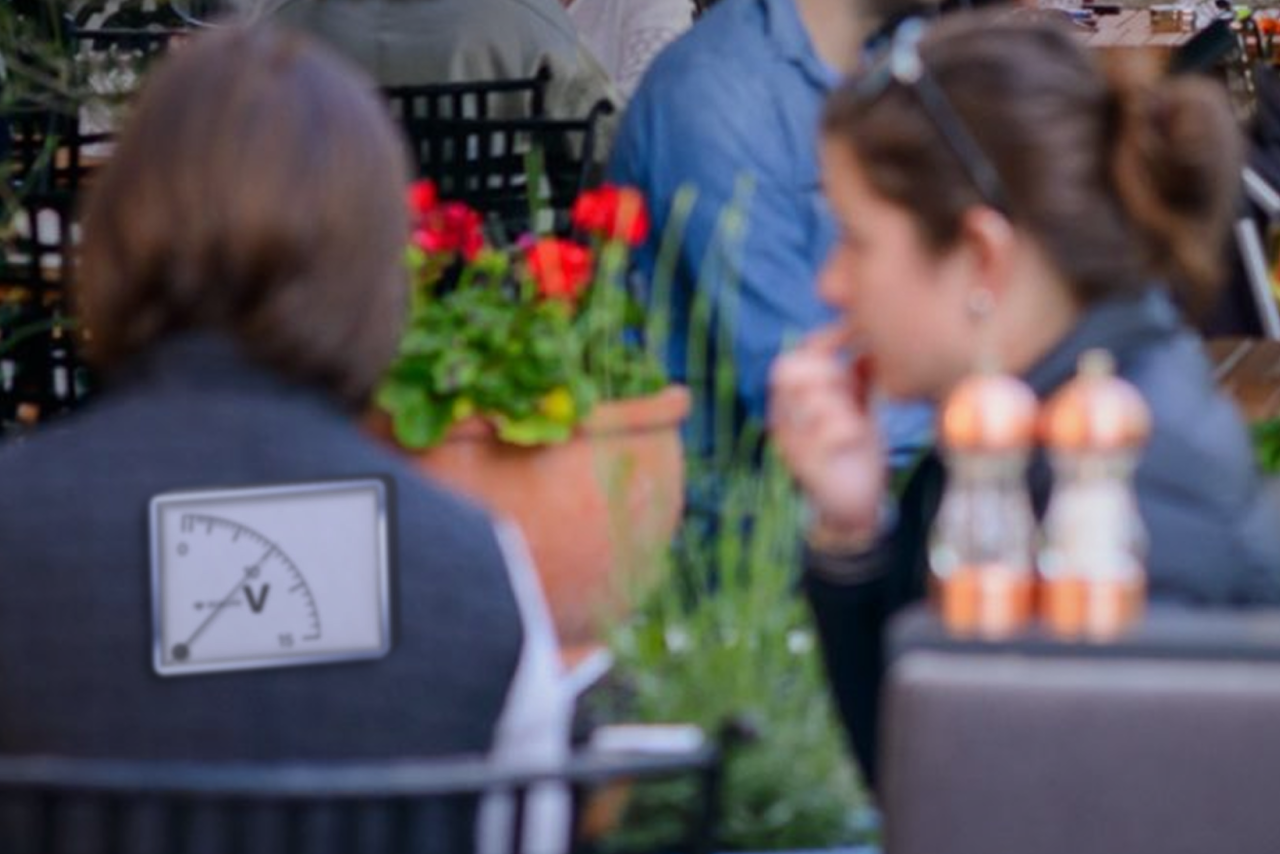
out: 10 V
